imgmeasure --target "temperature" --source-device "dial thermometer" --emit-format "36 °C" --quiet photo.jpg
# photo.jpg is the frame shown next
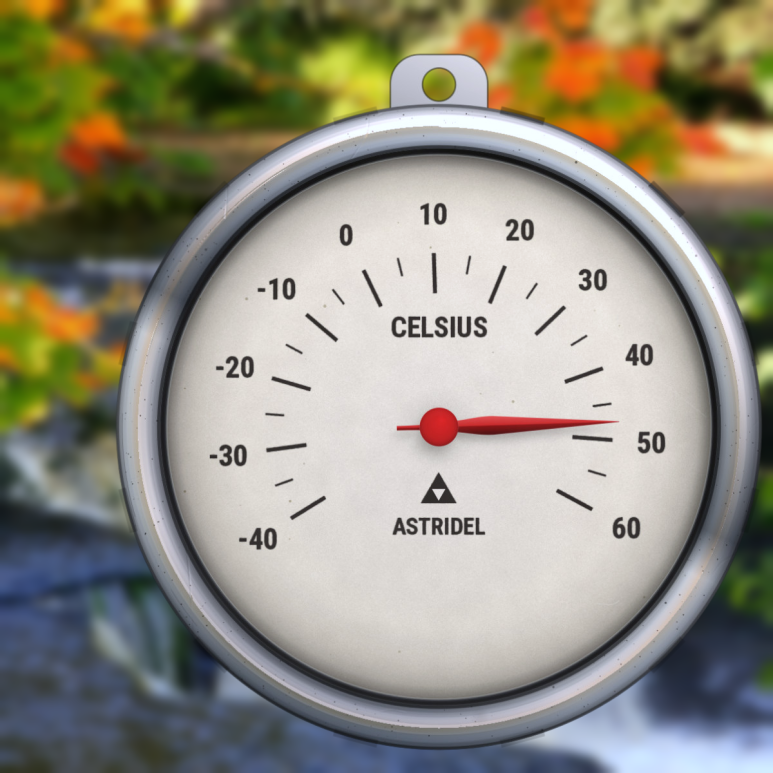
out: 47.5 °C
